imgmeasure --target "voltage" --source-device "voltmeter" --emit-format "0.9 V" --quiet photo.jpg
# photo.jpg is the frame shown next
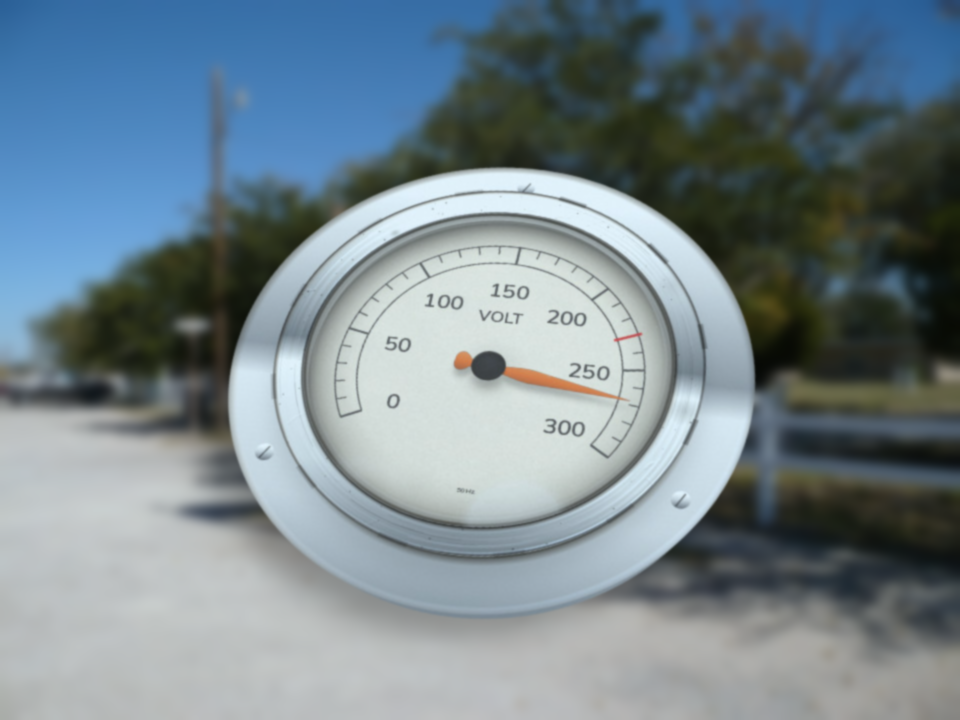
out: 270 V
